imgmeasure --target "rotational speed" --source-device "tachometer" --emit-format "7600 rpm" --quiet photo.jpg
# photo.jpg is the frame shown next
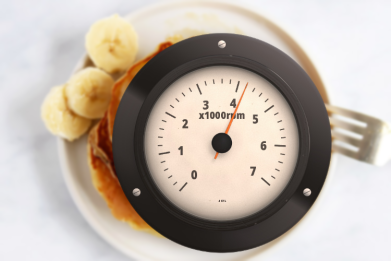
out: 4200 rpm
